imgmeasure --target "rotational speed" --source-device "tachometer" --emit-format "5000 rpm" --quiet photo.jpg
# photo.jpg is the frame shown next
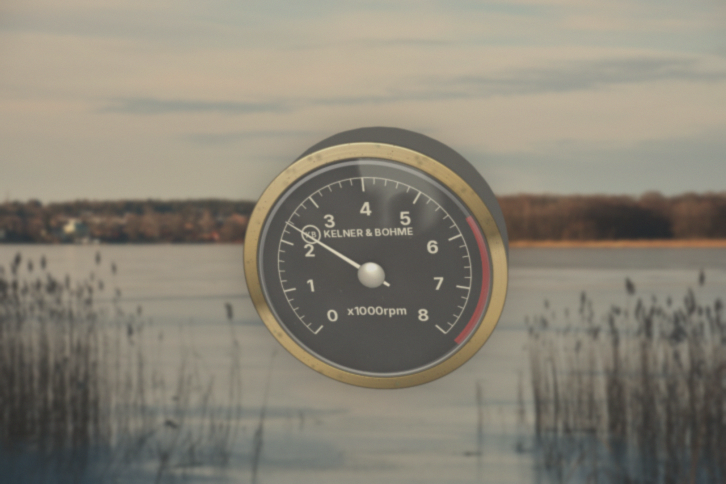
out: 2400 rpm
